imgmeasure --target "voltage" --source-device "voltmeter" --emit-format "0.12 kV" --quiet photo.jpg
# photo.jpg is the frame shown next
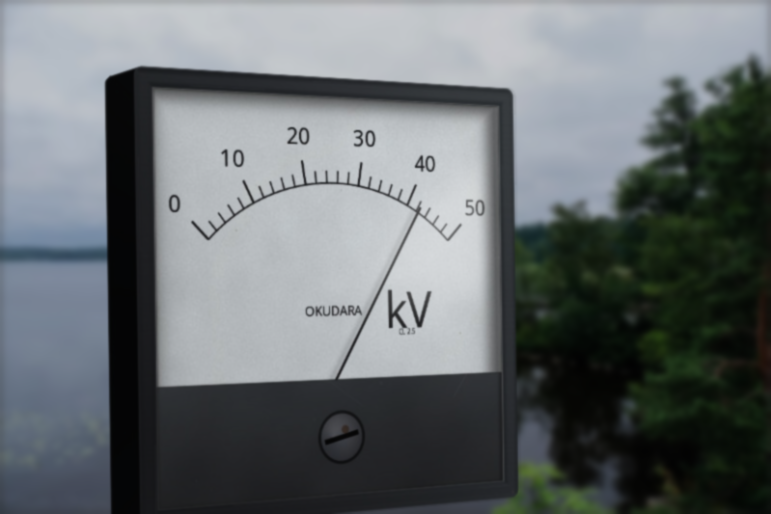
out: 42 kV
